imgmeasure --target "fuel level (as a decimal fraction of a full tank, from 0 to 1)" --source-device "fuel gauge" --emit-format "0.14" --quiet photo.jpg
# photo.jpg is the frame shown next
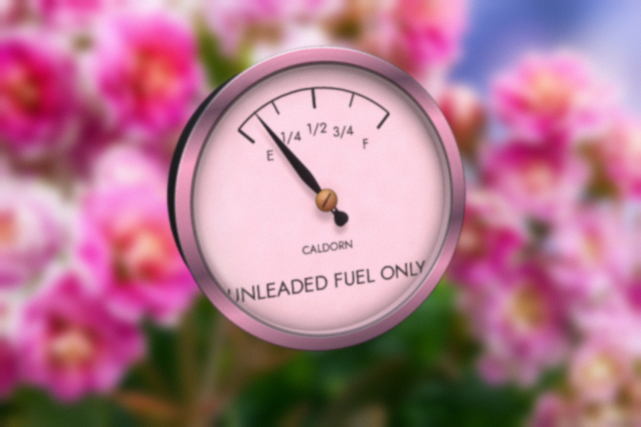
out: 0.125
